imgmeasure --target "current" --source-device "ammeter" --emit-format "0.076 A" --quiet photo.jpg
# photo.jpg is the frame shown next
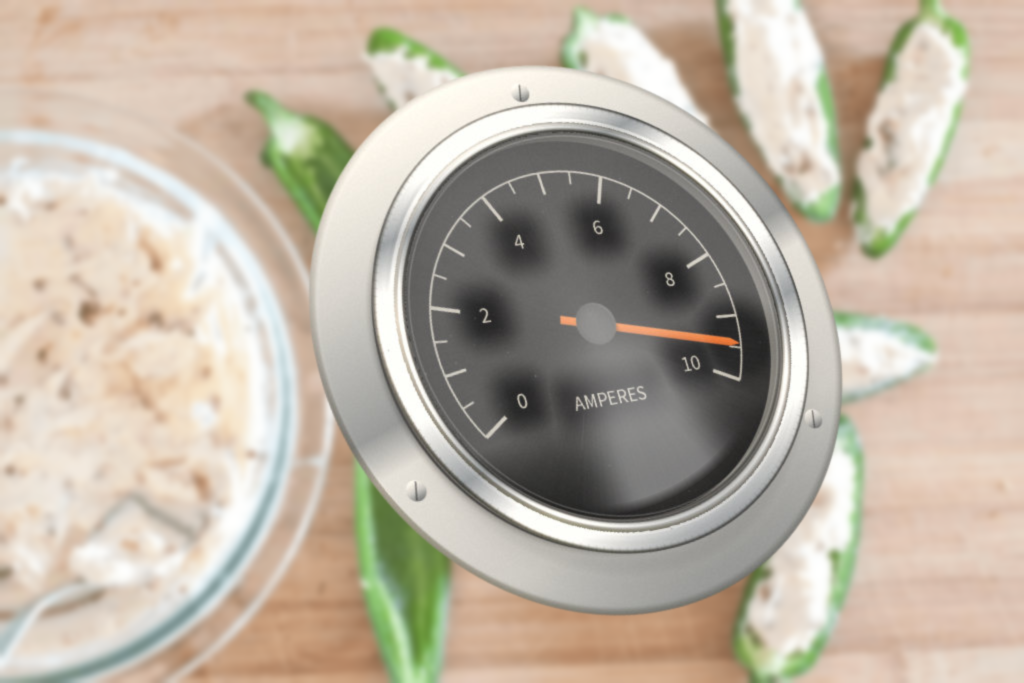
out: 9.5 A
